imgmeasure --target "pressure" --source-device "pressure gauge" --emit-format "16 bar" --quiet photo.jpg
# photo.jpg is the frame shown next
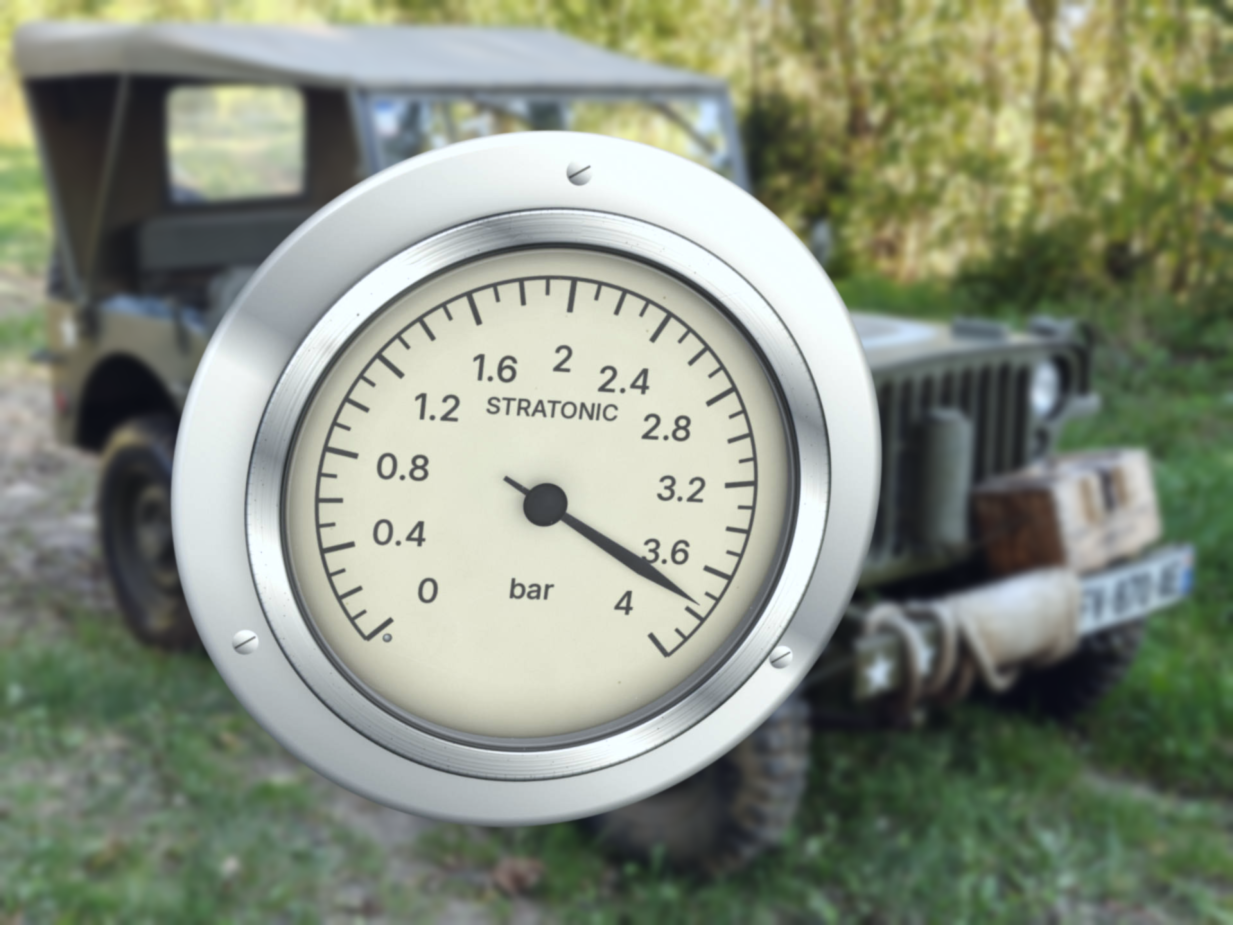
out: 3.75 bar
